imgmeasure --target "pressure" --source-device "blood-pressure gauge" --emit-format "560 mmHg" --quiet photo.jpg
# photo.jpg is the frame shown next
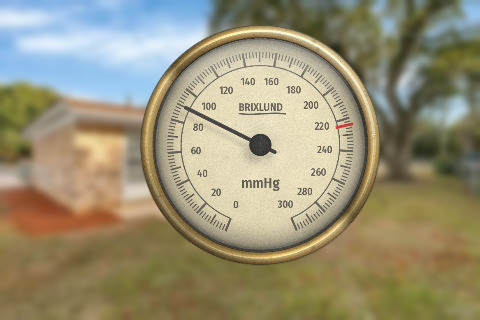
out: 90 mmHg
